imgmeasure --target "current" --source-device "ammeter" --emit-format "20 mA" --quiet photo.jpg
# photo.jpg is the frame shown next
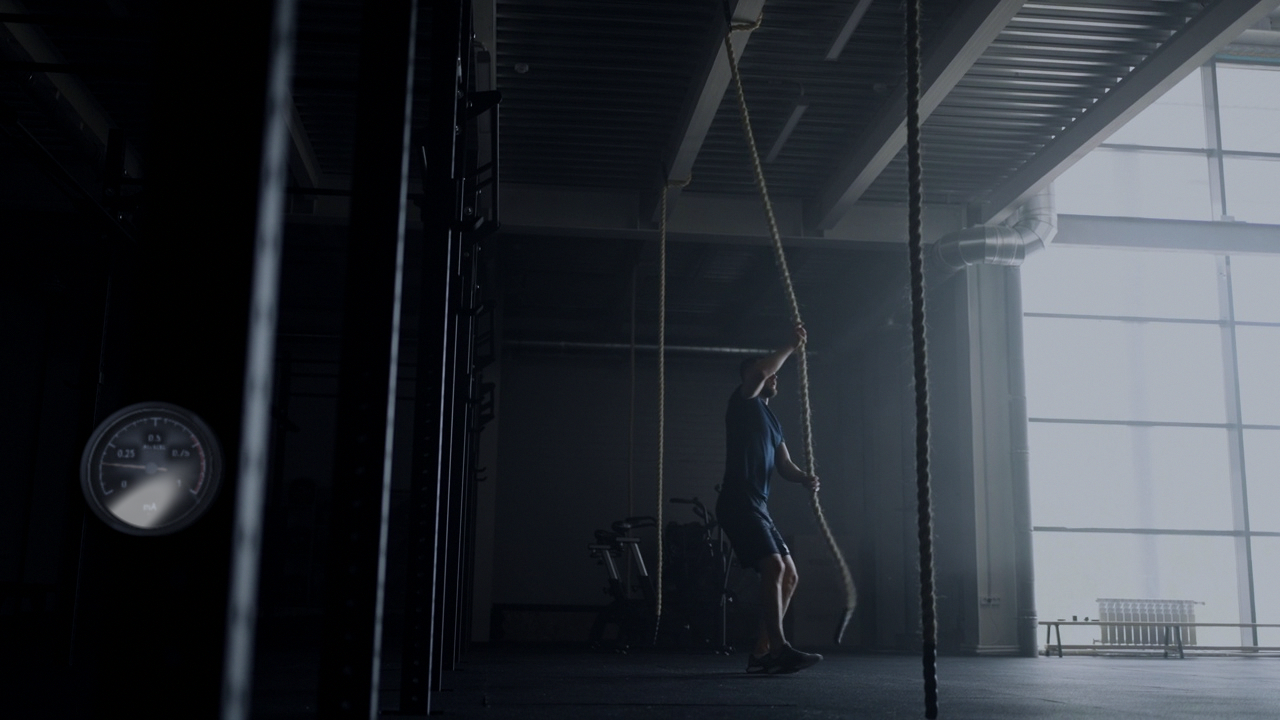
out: 0.15 mA
